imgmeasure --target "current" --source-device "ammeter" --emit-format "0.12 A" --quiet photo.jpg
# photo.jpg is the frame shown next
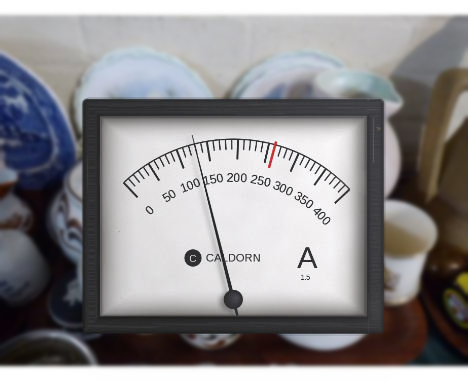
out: 130 A
